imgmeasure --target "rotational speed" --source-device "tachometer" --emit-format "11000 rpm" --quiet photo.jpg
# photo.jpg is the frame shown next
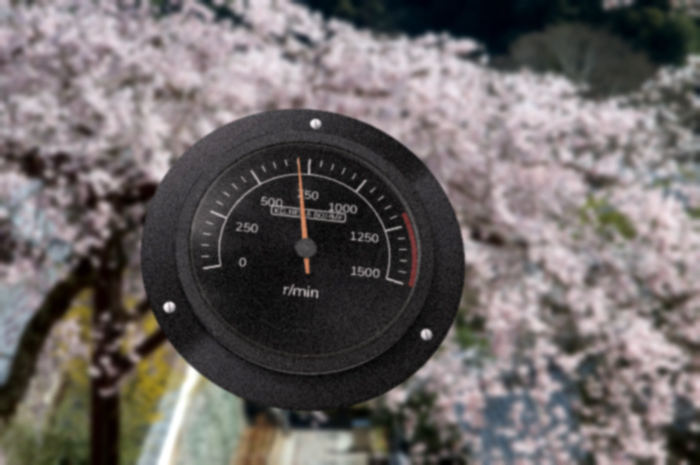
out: 700 rpm
